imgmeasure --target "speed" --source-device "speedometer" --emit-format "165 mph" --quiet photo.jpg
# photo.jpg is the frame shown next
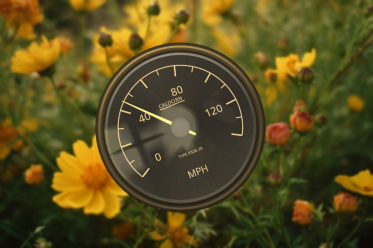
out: 45 mph
